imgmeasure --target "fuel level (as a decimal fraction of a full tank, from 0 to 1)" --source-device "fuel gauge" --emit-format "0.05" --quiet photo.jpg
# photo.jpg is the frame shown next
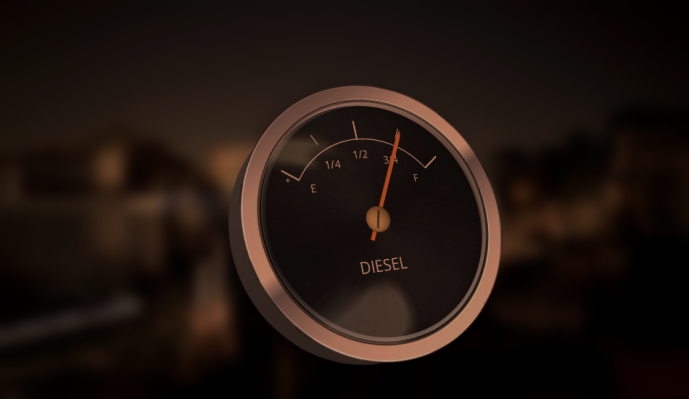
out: 0.75
